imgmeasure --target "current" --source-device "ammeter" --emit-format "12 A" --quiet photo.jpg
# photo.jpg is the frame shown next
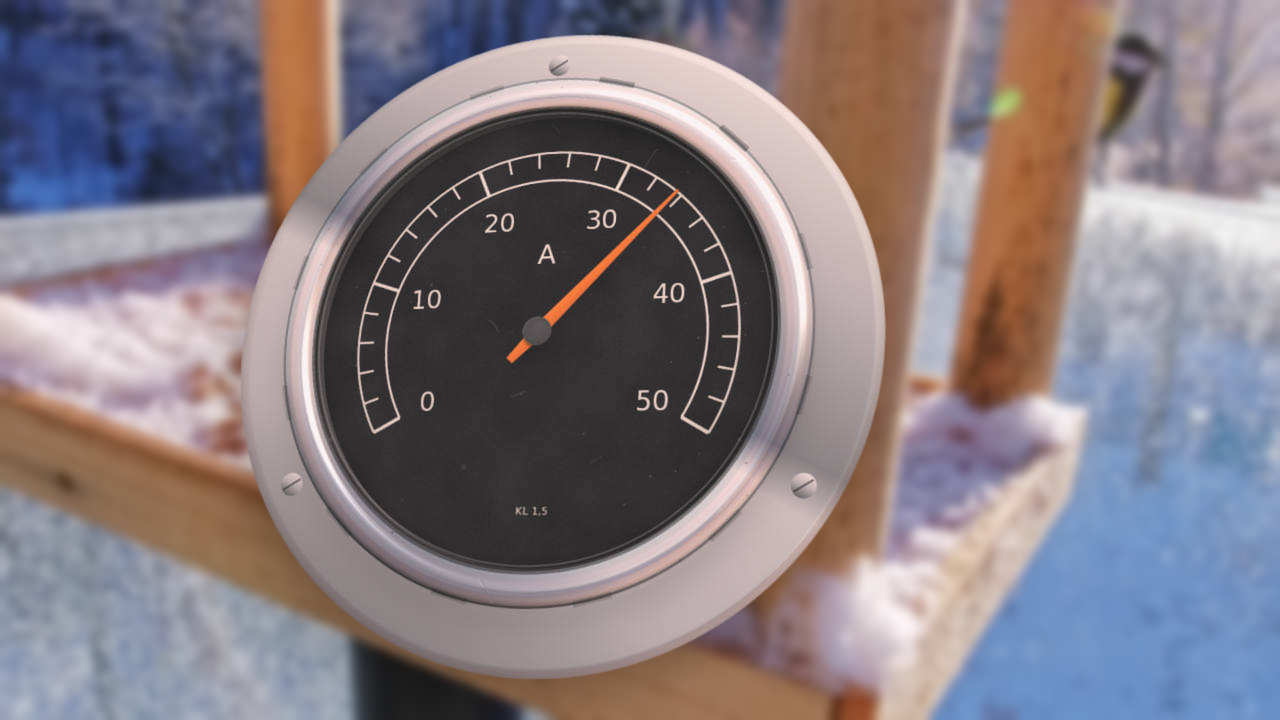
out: 34 A
